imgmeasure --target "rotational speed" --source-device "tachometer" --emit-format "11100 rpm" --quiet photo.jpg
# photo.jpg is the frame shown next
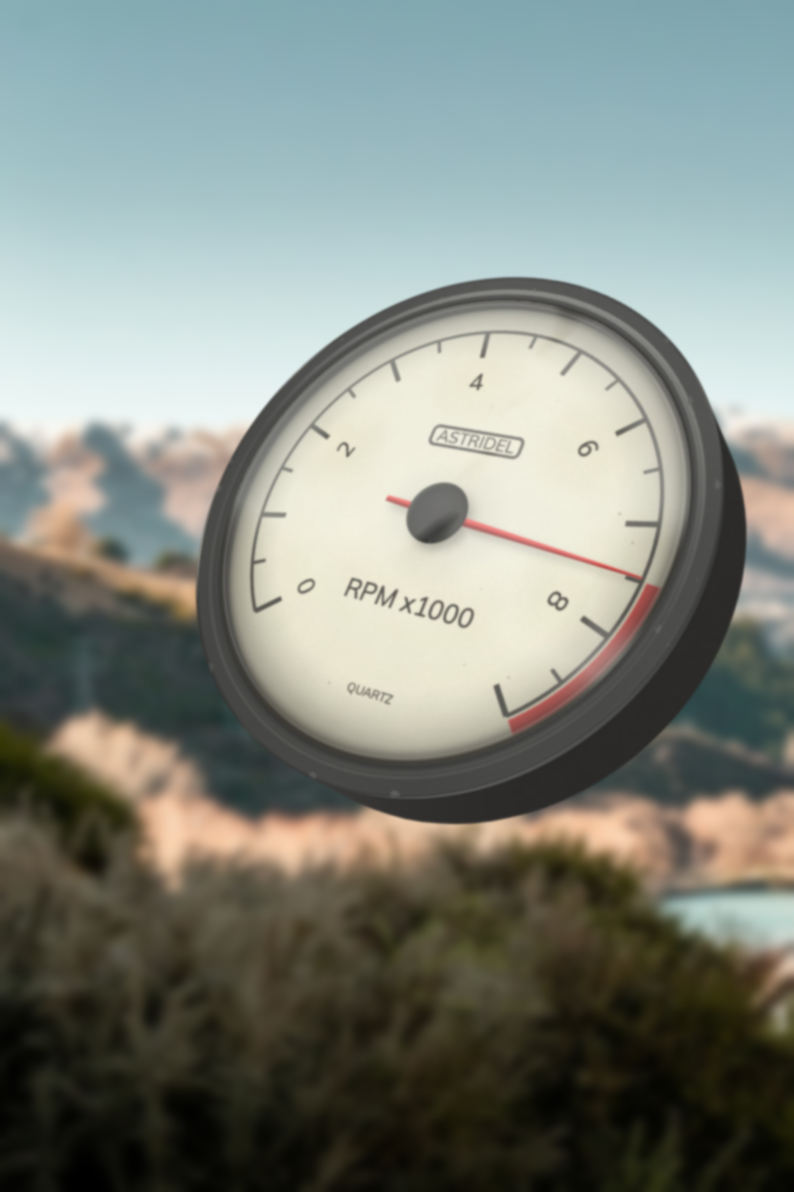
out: 7500 rpm
